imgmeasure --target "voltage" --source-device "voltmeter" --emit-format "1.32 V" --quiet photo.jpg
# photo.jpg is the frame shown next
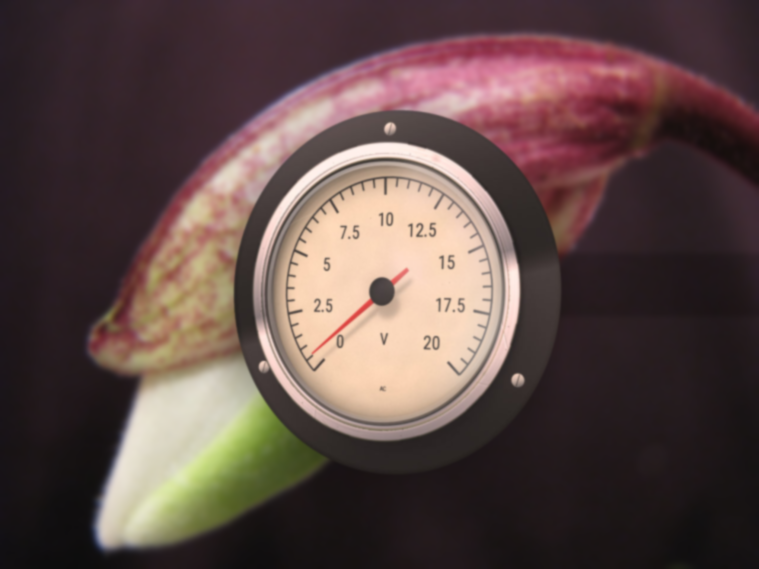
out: 0.5 V
